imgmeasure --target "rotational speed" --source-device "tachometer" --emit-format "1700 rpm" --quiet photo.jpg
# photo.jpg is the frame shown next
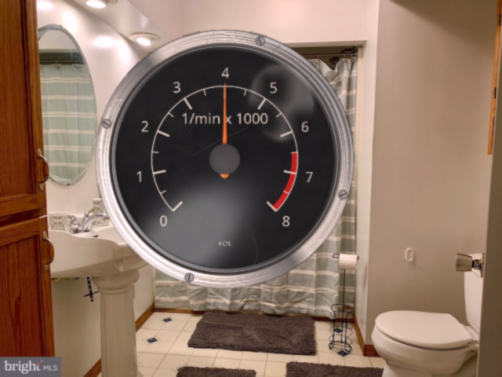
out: 4000 rpm
